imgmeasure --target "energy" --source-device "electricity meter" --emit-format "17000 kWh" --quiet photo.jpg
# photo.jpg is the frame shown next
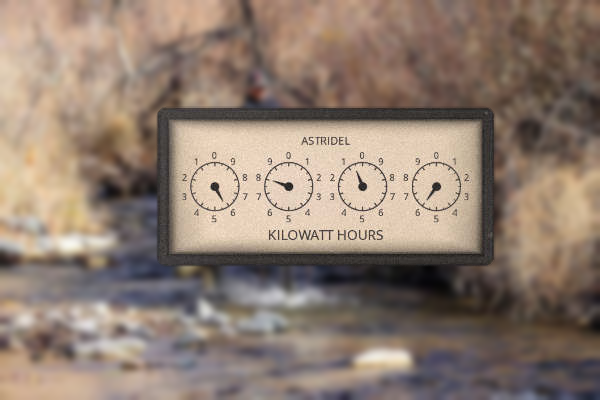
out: 5806 kWh
